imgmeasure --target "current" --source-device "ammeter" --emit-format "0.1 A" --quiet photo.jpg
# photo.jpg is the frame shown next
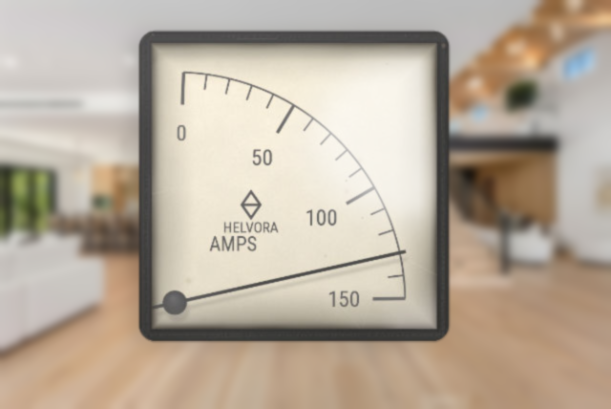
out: 130 A
